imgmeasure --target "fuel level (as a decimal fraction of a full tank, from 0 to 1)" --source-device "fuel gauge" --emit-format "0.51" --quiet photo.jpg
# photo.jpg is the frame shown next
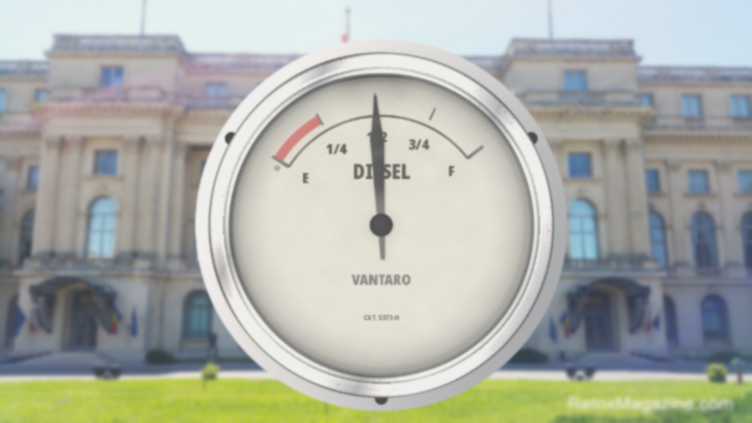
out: 0.5
